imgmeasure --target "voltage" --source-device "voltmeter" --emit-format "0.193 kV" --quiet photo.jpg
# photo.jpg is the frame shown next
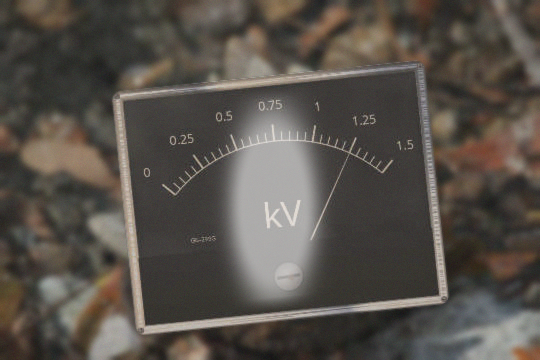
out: 1.25 kV
